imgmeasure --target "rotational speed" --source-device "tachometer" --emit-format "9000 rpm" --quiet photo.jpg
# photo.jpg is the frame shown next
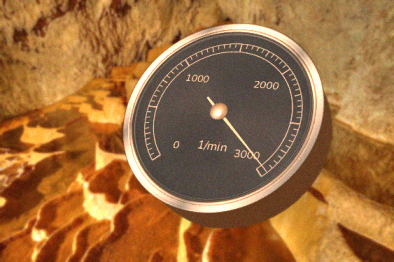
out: 2950 rpm
